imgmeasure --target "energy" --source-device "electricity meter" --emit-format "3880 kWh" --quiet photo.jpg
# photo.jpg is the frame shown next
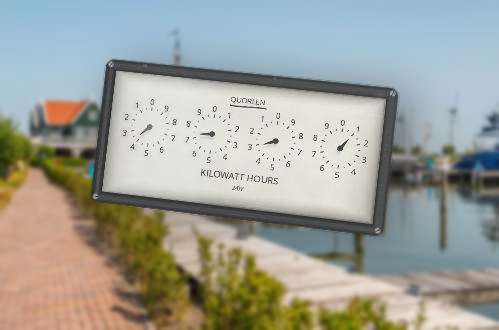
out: 3731 kWh
